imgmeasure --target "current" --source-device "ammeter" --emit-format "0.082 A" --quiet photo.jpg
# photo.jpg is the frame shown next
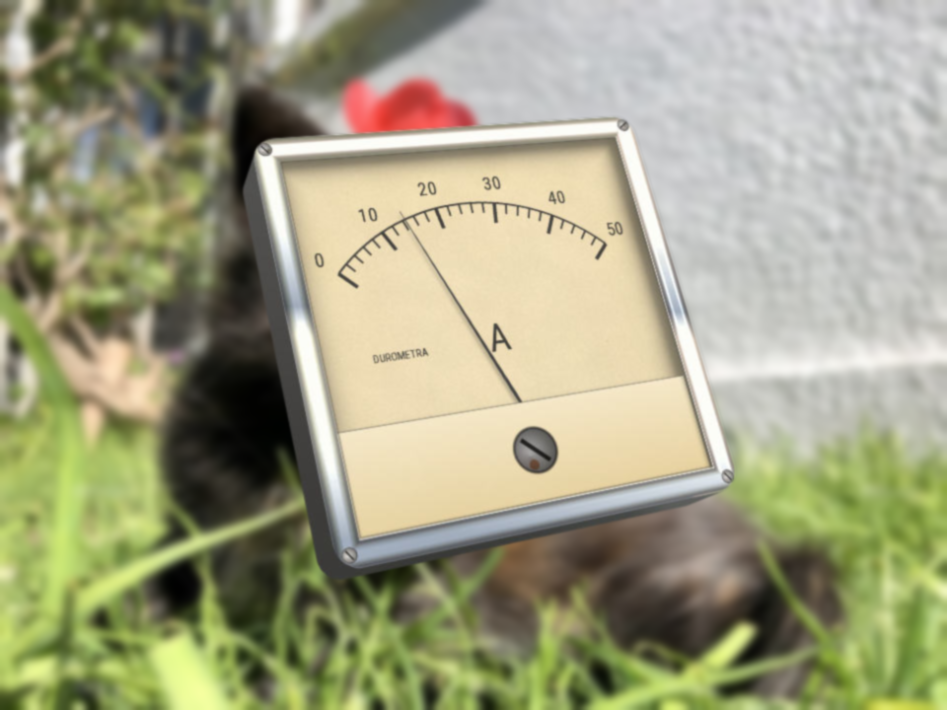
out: 14 A
